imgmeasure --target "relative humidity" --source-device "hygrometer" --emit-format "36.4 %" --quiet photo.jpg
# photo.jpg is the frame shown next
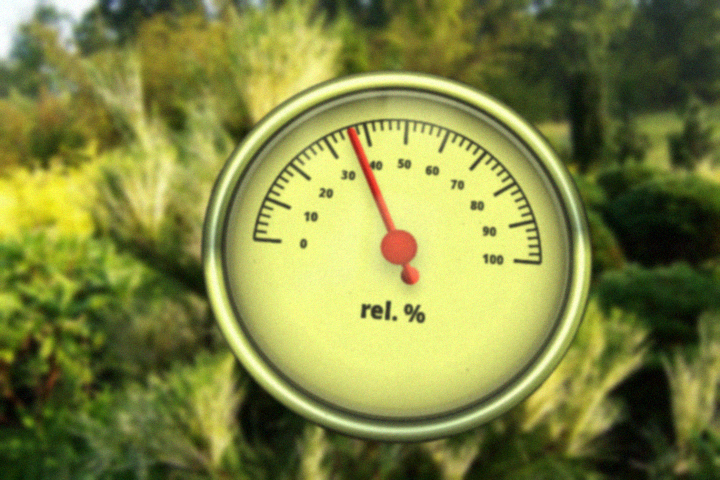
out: 36 %
